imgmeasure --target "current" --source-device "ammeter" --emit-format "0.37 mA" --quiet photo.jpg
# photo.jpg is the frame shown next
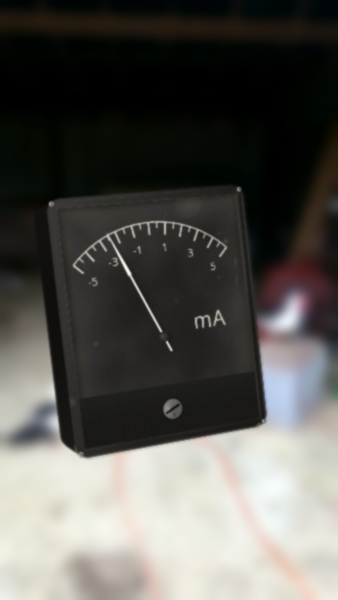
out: -2.5 mA
